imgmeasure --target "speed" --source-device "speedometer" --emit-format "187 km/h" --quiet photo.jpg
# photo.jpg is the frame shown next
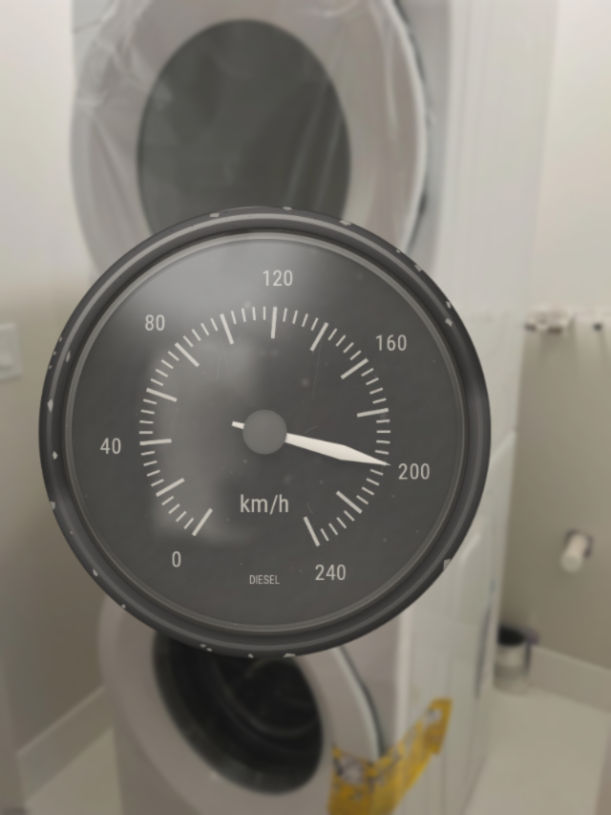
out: 200 km/h
